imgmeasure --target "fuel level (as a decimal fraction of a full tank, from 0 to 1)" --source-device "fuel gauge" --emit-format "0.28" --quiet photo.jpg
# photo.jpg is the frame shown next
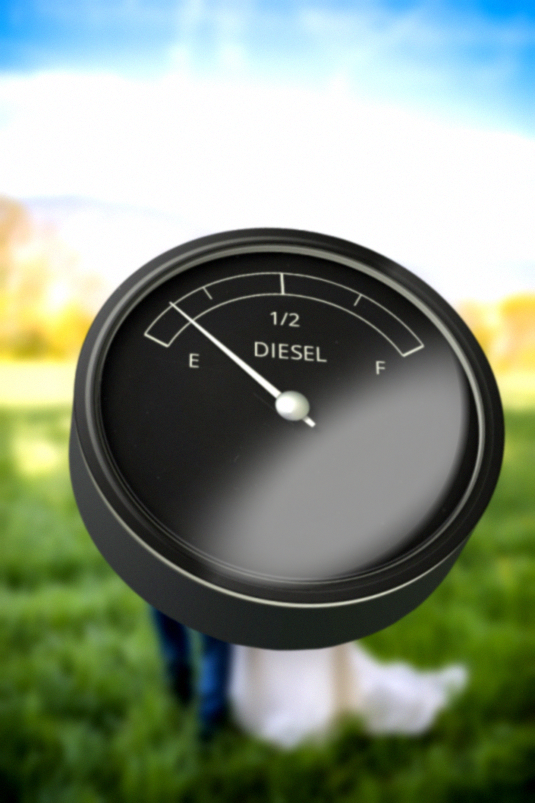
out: 0.125
